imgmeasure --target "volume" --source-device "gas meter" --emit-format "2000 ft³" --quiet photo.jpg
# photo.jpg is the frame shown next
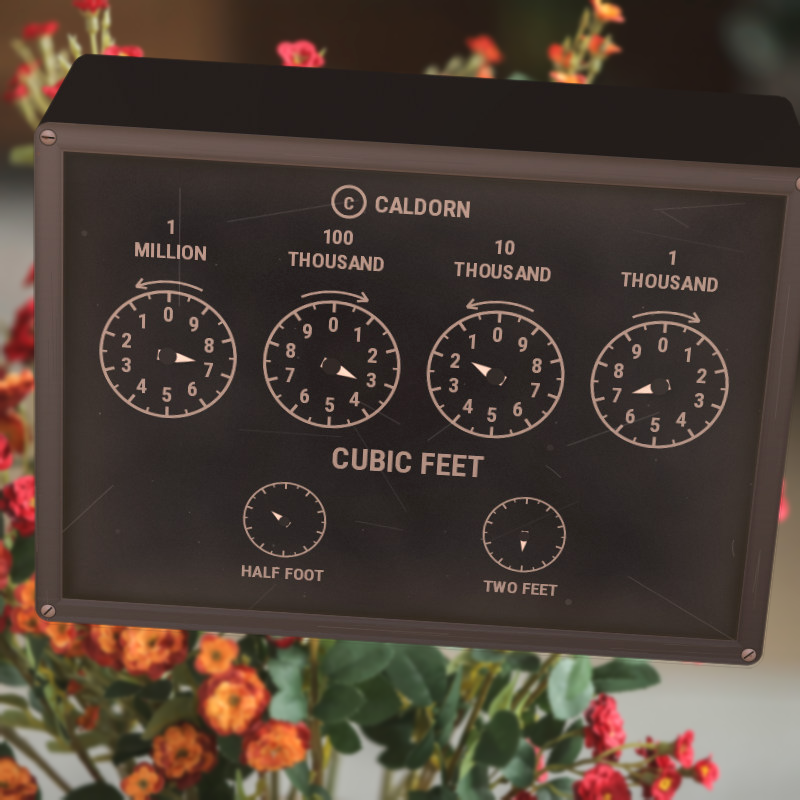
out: 731700 ft³
